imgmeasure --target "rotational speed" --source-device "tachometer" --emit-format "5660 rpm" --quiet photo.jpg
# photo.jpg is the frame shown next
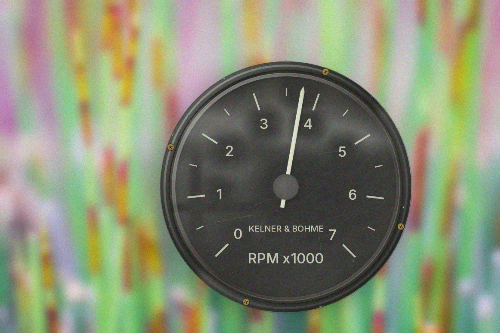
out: 3750 rpm
